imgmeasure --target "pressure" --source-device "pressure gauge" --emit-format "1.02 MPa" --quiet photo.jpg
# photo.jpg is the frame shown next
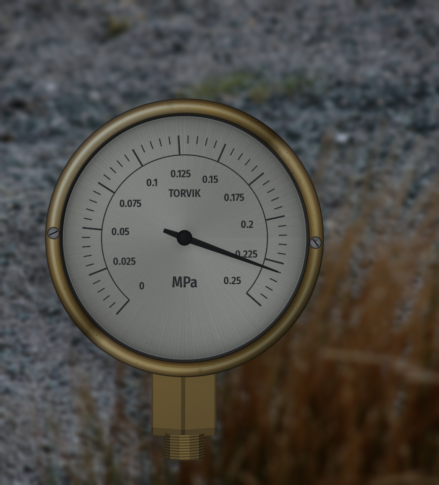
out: 0.23 MPa
